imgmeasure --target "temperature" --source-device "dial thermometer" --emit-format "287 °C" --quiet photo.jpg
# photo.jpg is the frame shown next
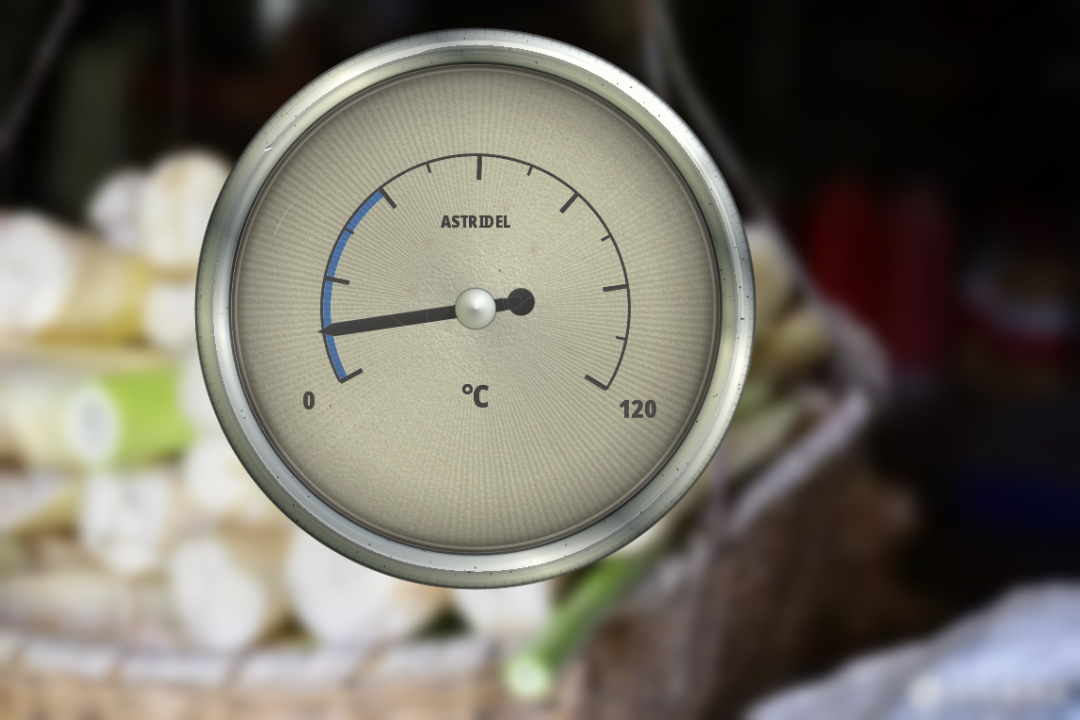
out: 10 °C
